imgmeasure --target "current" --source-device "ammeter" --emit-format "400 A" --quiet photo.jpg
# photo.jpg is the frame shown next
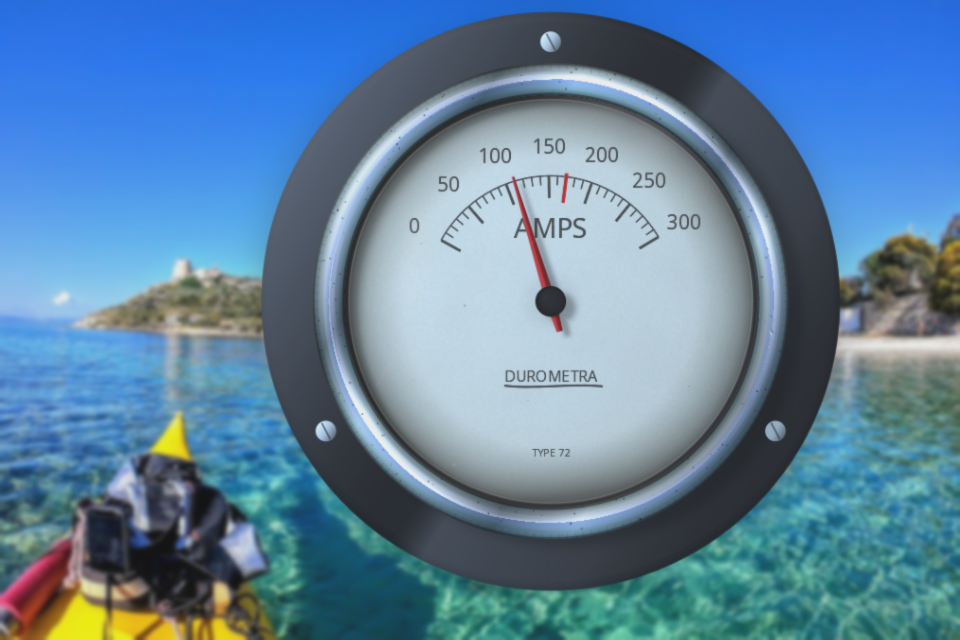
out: 110 A
